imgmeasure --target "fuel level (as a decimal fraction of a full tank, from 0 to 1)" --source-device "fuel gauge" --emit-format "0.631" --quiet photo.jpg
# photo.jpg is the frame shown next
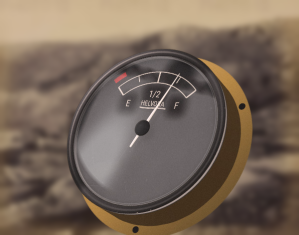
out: 0.75
